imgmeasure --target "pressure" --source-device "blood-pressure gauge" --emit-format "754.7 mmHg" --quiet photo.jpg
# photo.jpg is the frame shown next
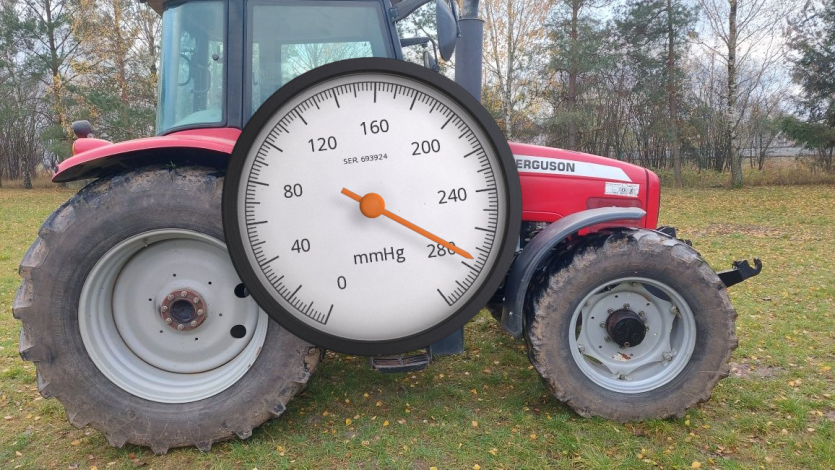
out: 276 mmHg
